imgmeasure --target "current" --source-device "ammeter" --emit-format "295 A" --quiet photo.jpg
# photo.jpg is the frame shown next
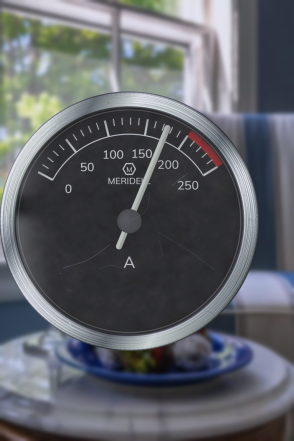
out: 175 A
